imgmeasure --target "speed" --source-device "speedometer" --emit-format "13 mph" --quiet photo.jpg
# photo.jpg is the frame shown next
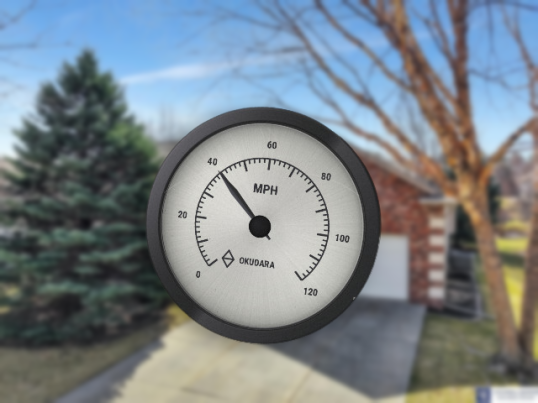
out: 40 mph
